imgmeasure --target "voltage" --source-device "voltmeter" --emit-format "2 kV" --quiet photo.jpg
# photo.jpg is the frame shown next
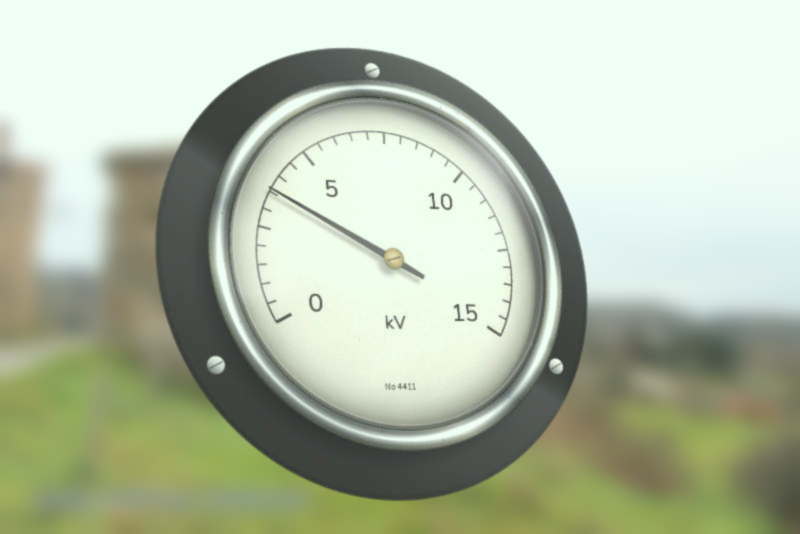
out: 3.5 kV
